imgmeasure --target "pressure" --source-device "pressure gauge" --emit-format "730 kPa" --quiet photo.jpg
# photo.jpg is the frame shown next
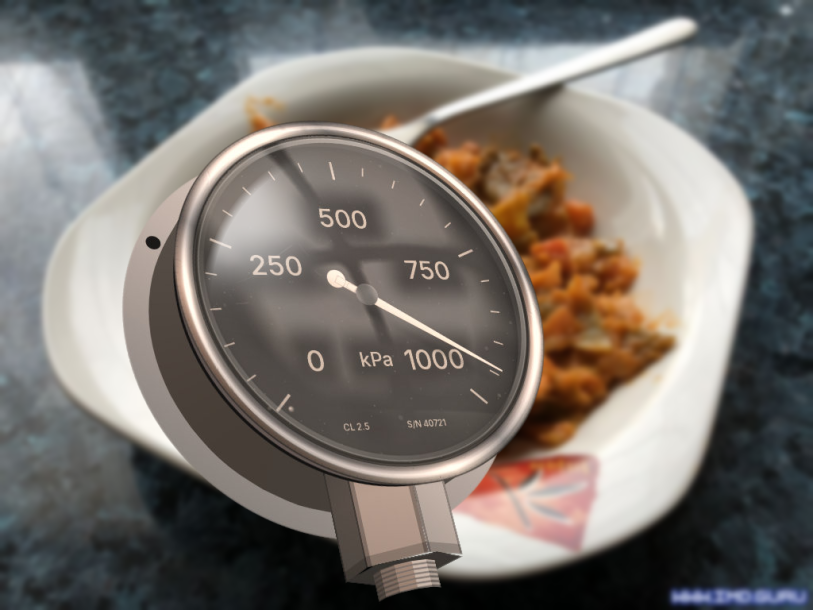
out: 950 kPa
